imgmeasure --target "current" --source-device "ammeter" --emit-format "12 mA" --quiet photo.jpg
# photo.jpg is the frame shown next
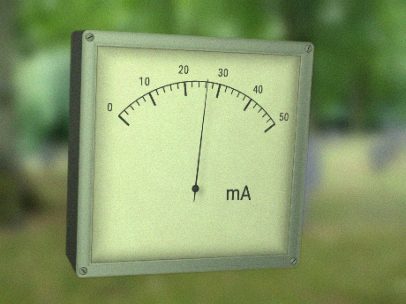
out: 26 mA
